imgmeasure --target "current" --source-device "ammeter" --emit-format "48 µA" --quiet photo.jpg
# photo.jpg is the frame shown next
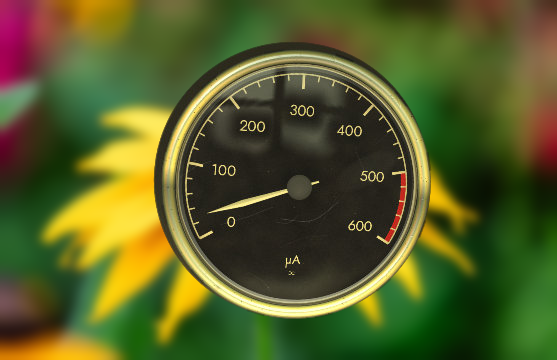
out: 30 µA
